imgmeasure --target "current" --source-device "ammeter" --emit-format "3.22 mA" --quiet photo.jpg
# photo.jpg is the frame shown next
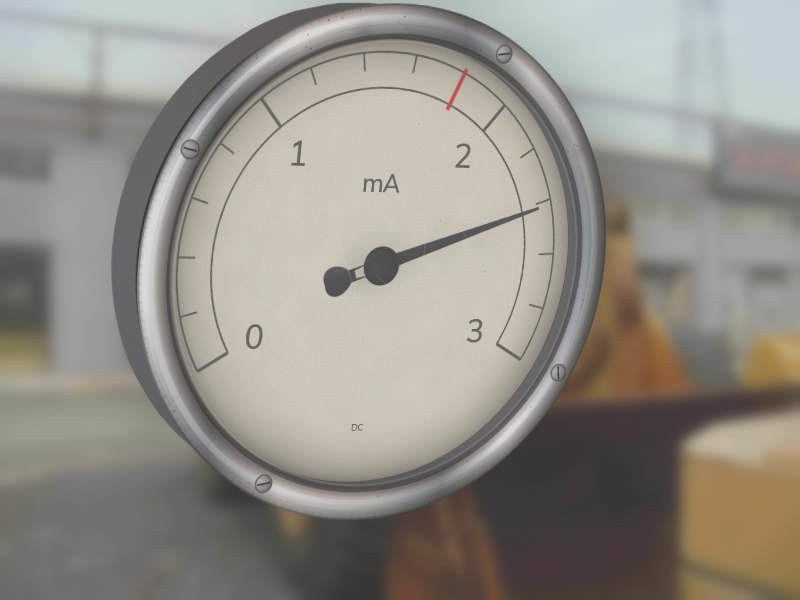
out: 2.4 mA
